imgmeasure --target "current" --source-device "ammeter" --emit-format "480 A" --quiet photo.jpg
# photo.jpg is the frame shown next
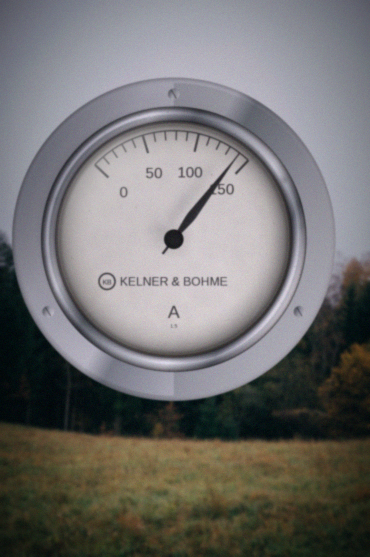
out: 140 A
